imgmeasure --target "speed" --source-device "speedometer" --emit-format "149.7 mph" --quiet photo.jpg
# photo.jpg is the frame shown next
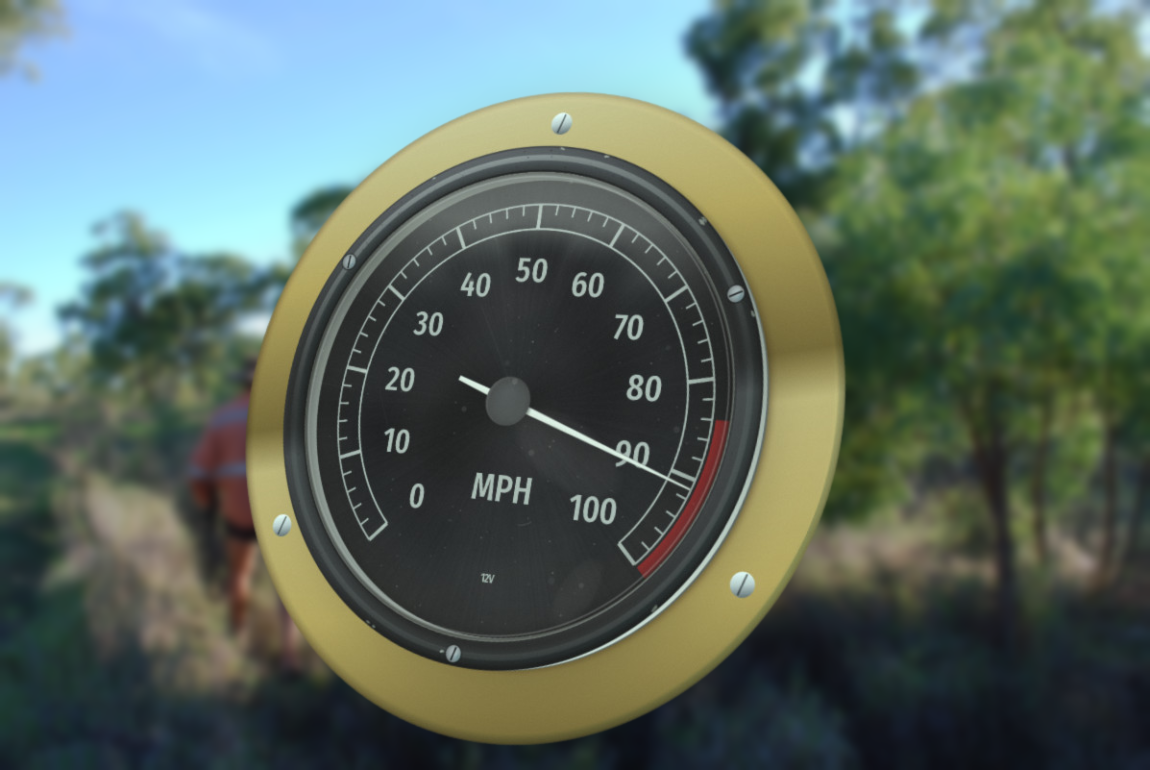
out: 91 mph
